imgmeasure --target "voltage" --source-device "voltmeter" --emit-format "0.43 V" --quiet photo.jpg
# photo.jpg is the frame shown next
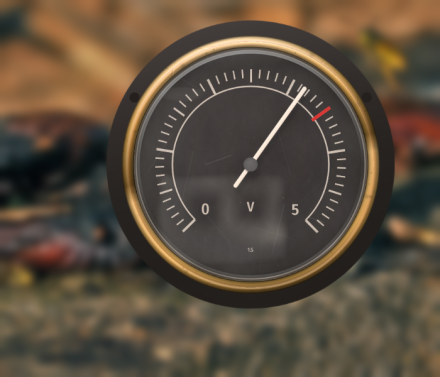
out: 3.15 V
